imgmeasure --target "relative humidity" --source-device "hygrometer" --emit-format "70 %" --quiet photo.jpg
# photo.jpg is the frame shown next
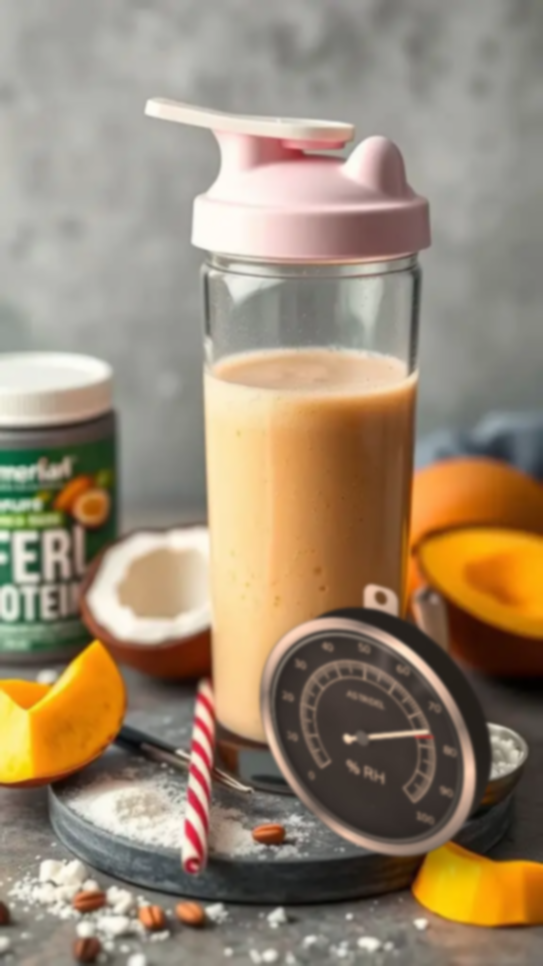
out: 75 %
